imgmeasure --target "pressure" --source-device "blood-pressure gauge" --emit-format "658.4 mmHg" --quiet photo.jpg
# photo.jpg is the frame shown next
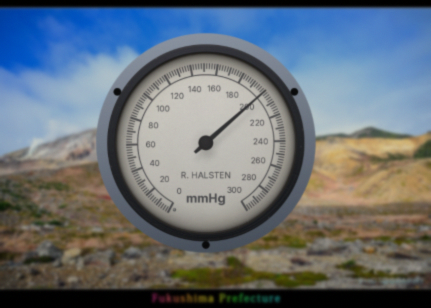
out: 200 mmHg
